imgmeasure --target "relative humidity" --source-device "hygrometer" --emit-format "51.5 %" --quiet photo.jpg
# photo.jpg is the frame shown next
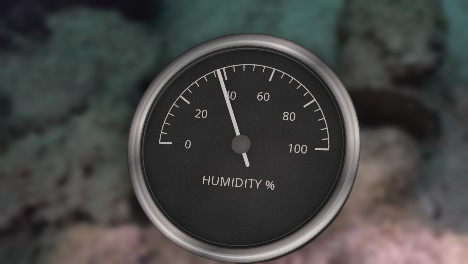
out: 38 %
